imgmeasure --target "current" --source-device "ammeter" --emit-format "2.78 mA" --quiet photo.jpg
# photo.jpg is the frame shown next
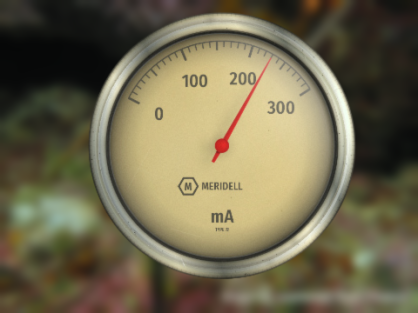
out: 230 mA
